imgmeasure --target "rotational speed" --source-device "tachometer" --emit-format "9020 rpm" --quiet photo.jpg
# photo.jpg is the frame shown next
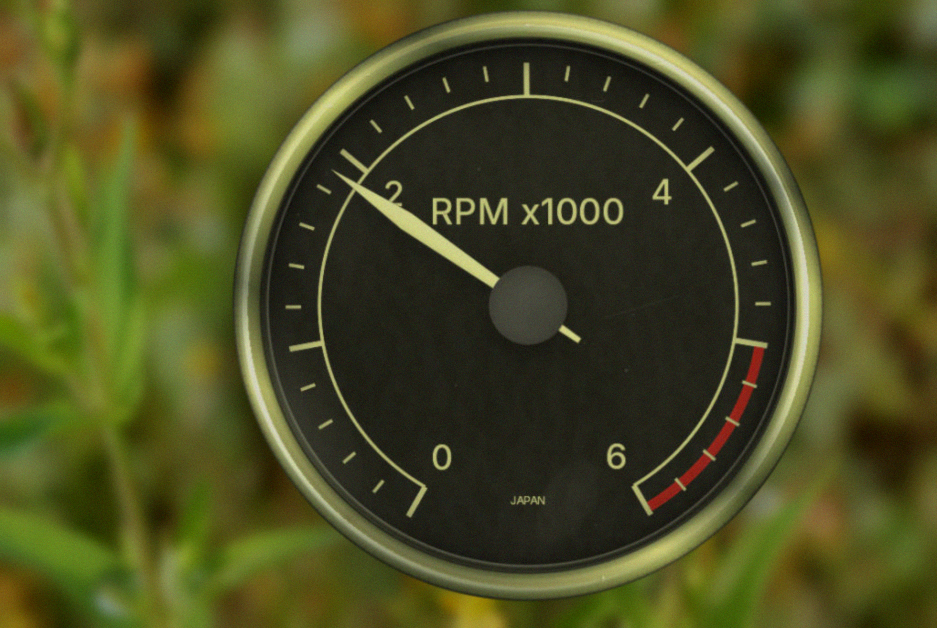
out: 1900 rpm
